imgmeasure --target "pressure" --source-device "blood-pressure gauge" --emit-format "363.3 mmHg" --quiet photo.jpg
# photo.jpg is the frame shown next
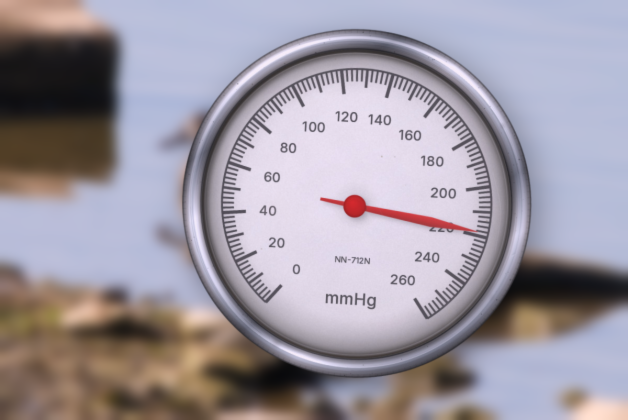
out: 218 mmHg
